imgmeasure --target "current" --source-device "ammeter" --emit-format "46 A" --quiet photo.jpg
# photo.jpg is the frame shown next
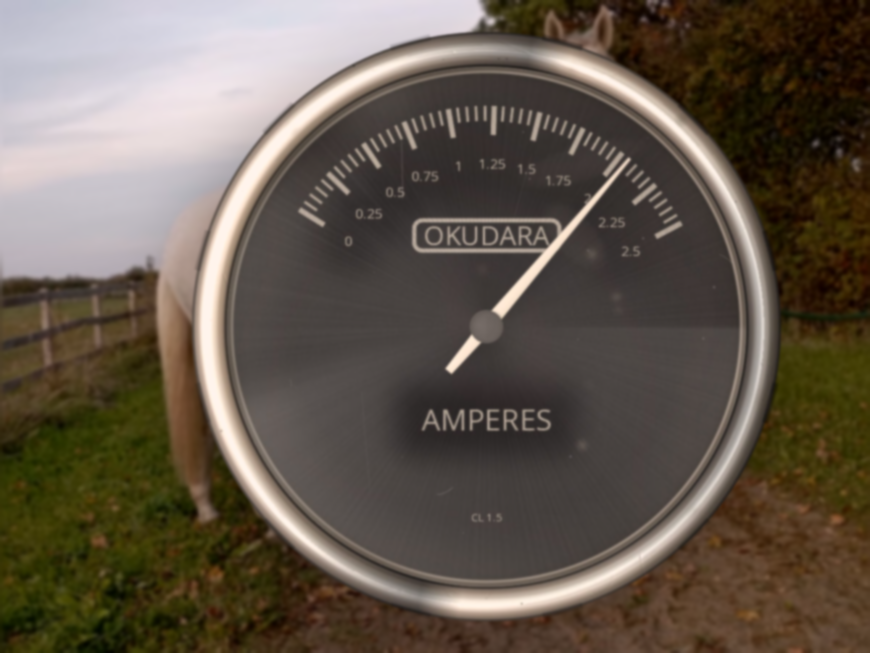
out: 2.05 A
